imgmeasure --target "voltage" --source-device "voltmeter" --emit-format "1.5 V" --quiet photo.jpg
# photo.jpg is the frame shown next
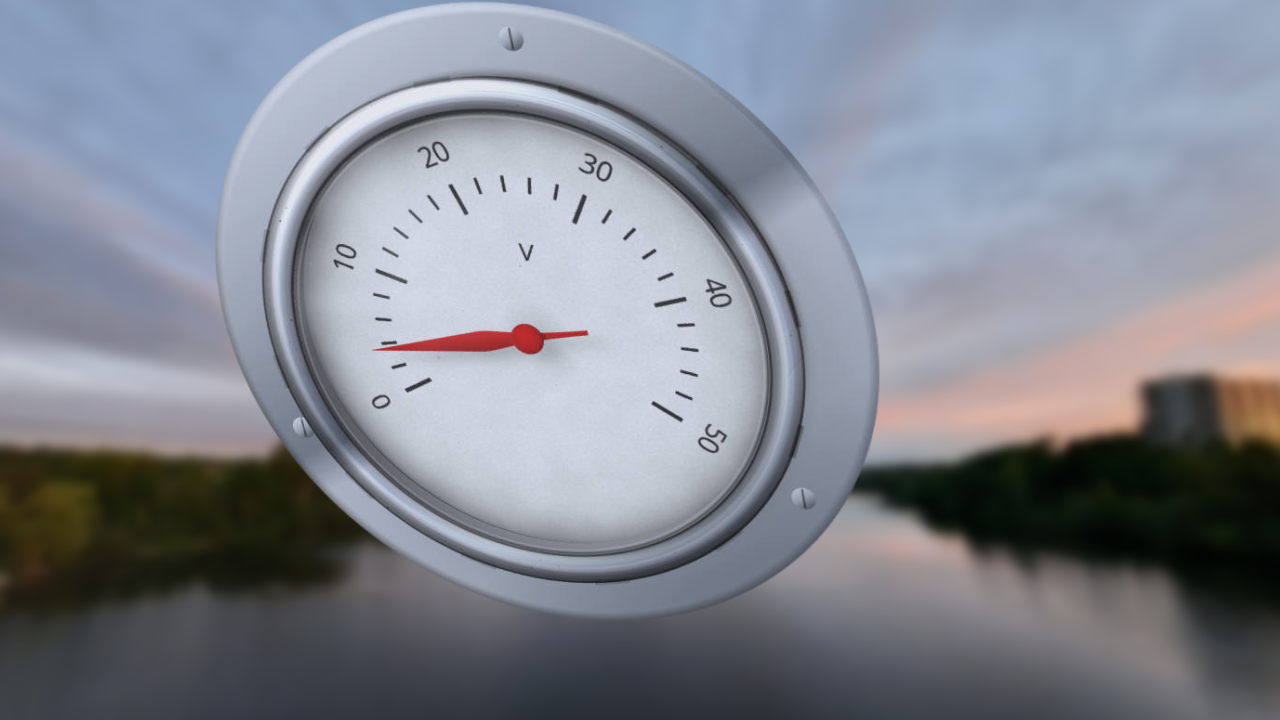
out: 4 V
